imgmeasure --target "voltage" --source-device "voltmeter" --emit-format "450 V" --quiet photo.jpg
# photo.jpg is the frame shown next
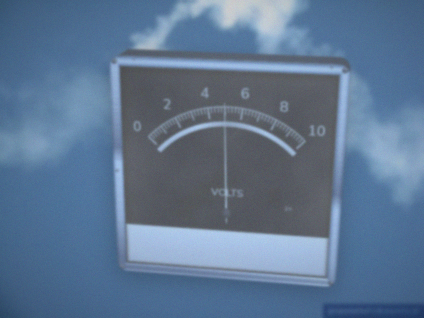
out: 5 V
